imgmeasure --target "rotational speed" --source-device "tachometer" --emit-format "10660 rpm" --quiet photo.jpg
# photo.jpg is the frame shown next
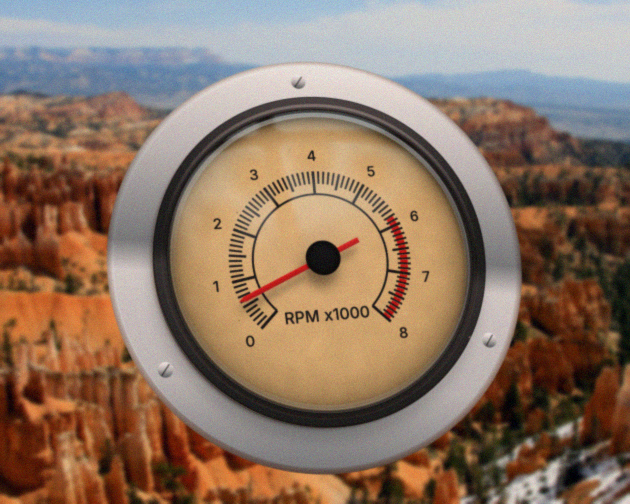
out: 600 rpm
